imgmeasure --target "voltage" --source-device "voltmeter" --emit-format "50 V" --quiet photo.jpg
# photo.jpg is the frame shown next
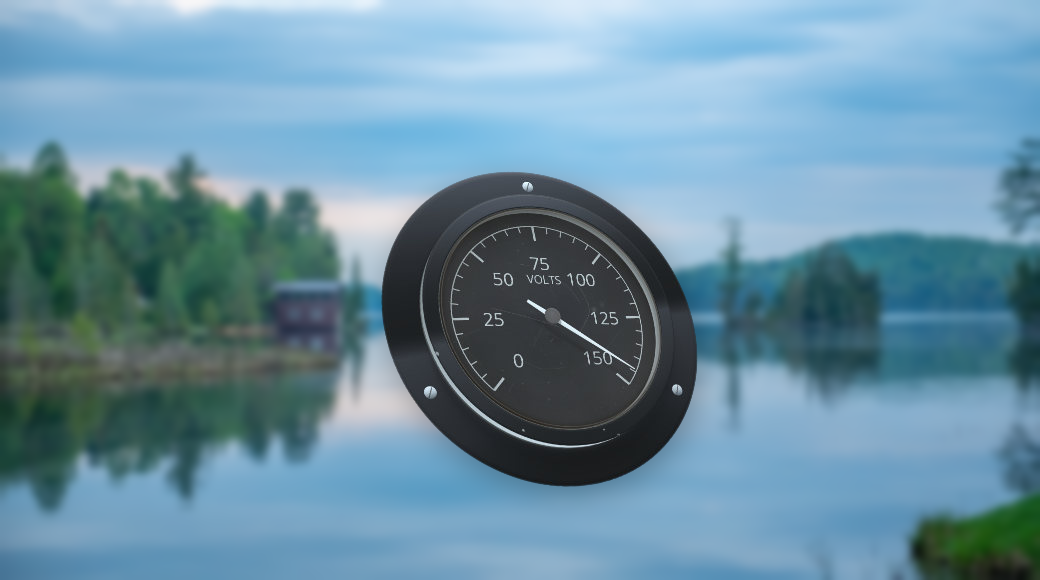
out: 145 V
